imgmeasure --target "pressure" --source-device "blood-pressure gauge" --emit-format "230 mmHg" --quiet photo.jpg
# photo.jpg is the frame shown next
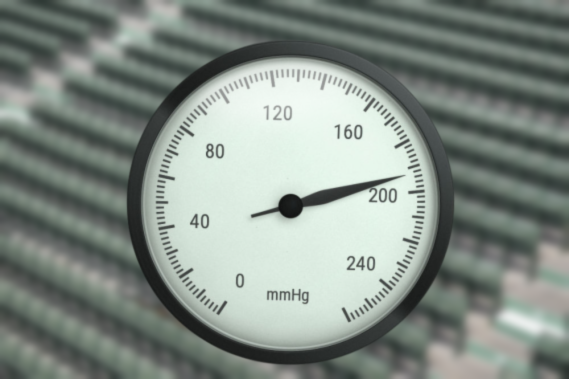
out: 192 mmHg
